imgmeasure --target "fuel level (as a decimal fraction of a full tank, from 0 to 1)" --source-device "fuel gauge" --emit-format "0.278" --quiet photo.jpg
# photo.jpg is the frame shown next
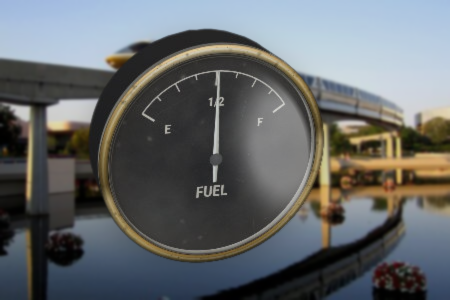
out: 0.5
